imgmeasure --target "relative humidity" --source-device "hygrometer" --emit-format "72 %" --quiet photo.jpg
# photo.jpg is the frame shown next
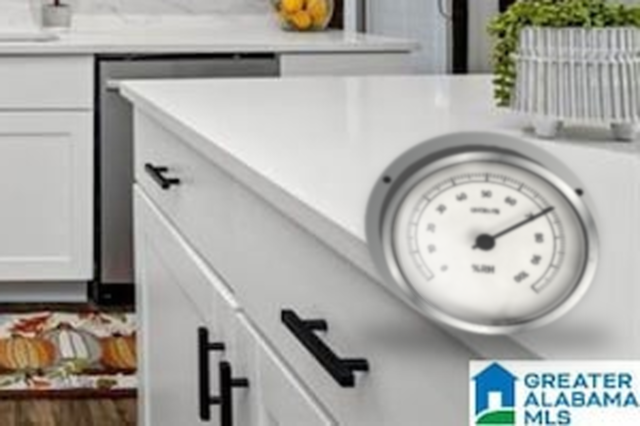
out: 70 %
